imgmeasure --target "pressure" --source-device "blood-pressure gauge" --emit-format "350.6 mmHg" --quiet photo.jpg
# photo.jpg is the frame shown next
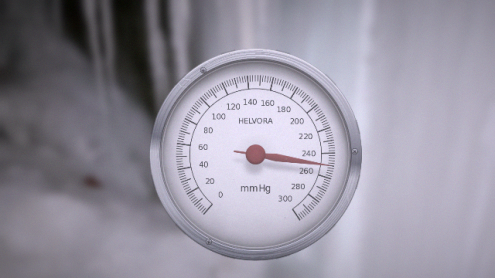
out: 250 mmHg
